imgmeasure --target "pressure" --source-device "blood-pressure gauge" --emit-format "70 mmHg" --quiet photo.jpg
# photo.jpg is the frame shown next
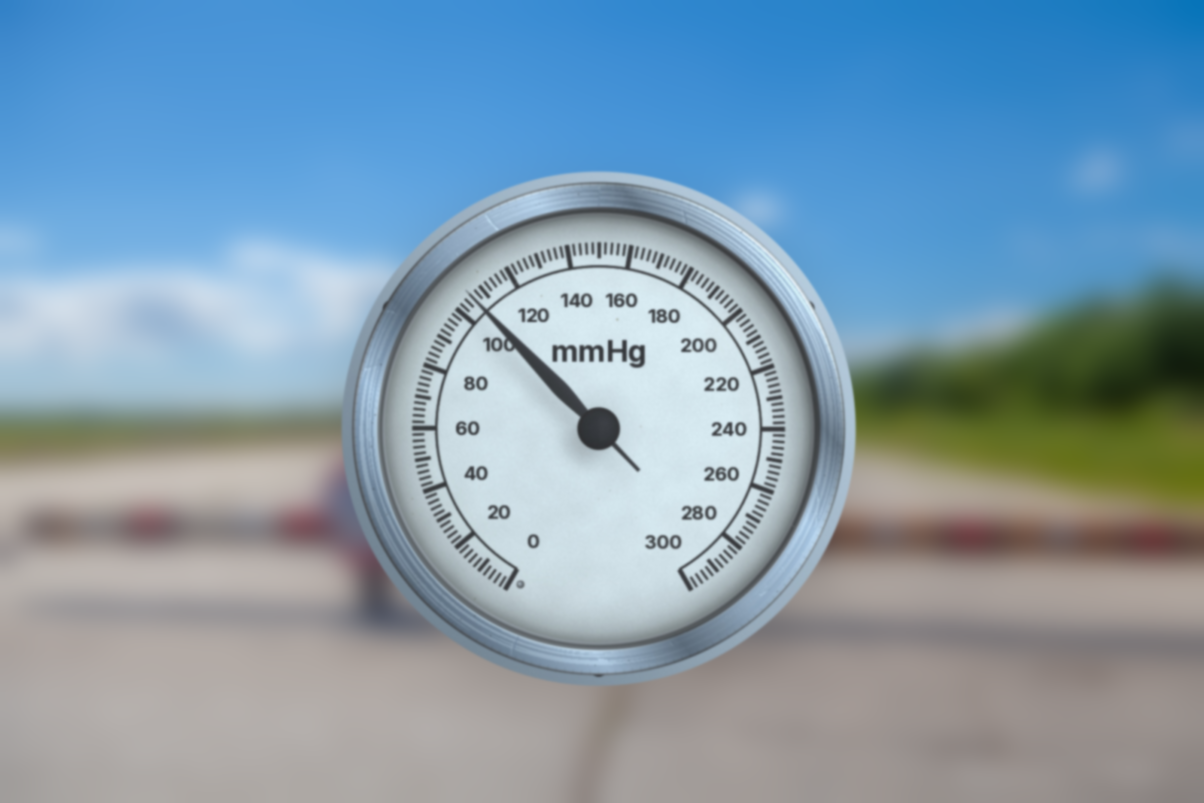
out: 106 mmHg
